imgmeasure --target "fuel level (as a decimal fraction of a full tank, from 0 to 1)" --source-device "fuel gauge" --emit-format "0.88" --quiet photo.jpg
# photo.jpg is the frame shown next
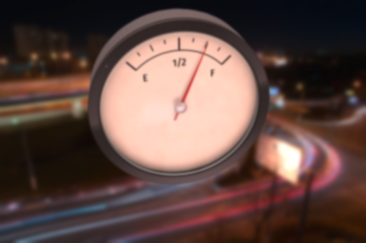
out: 0.75
